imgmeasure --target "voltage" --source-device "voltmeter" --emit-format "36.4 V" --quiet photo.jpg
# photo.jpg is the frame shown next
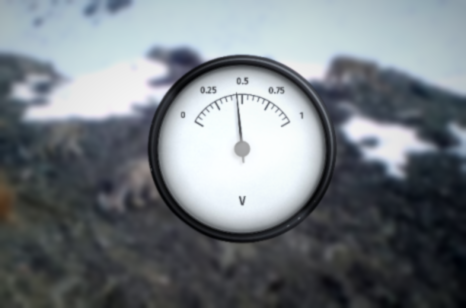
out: 0.45 V
